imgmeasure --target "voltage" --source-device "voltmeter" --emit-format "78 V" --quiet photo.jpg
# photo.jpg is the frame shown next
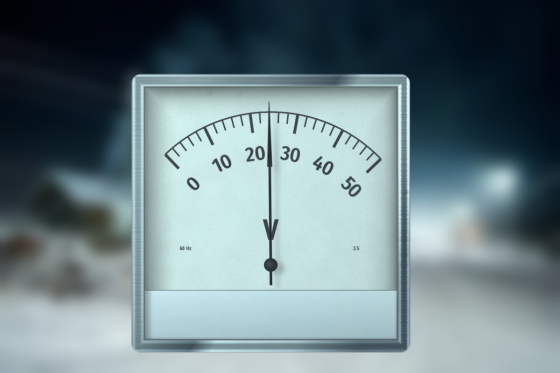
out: 24 V
